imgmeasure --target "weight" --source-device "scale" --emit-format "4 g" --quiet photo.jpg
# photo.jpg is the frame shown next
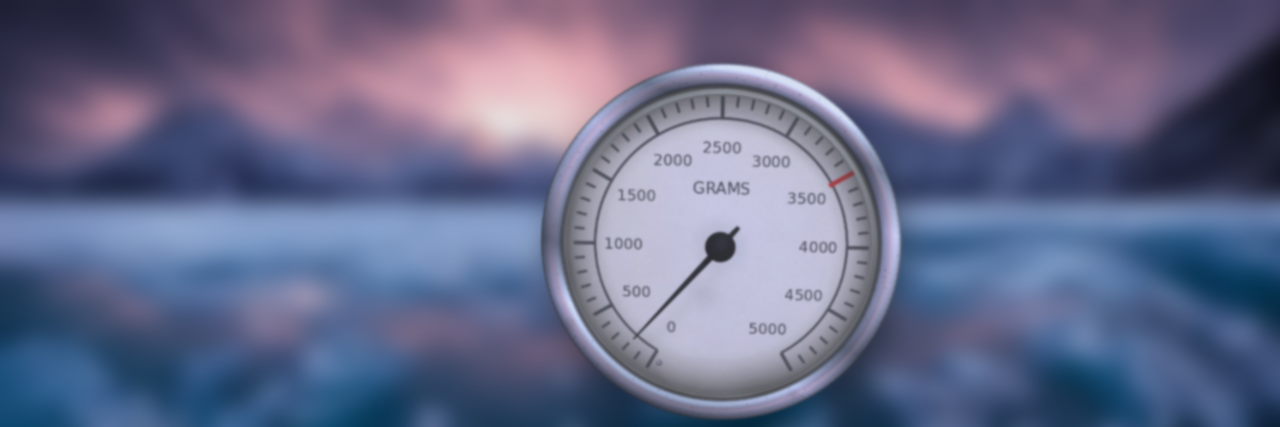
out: 200 g
